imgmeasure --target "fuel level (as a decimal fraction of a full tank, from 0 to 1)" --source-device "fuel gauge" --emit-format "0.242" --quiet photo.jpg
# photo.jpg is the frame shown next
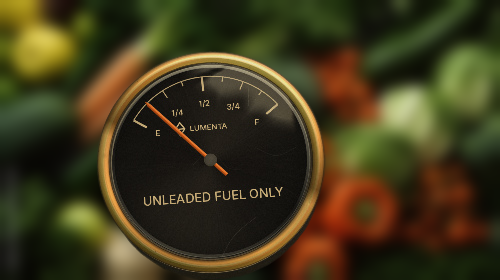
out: 0.125
